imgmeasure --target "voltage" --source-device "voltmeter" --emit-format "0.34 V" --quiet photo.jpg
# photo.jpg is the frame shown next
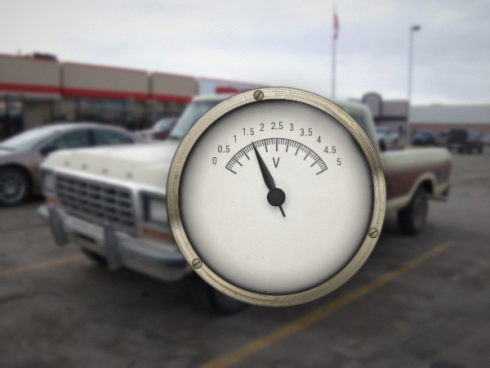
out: 1.5 V
